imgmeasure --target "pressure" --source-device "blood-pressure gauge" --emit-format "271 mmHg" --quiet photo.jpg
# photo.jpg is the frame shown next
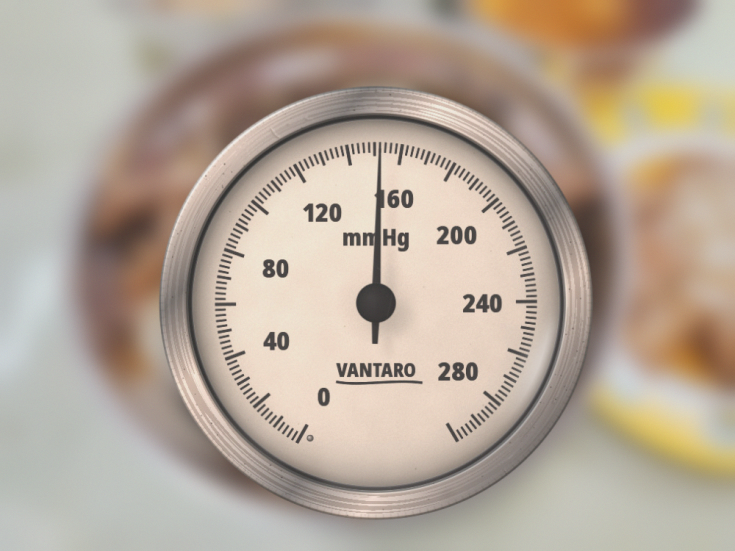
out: 152 mmHg
